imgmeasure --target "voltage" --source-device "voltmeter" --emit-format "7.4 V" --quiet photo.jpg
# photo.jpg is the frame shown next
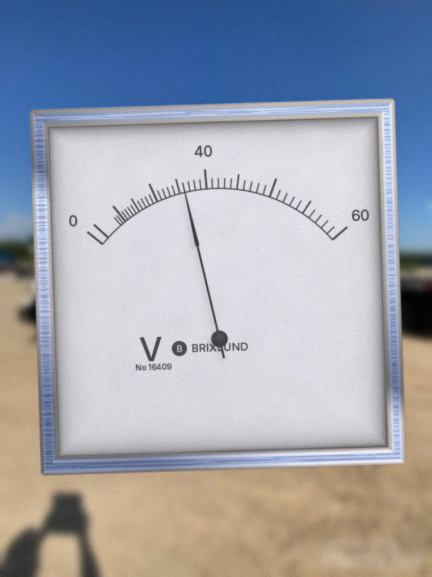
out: 36 V
